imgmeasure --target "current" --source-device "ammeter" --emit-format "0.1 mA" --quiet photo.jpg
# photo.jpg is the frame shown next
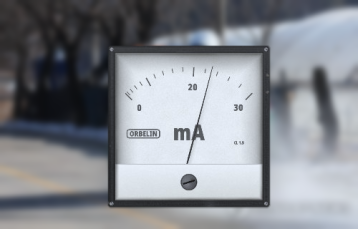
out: 23 mA
